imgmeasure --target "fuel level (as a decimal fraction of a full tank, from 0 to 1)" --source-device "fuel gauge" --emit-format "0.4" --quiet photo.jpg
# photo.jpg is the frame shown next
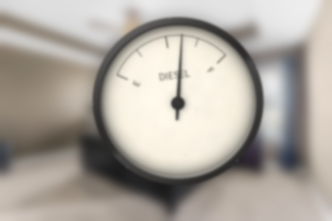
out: 0.625
